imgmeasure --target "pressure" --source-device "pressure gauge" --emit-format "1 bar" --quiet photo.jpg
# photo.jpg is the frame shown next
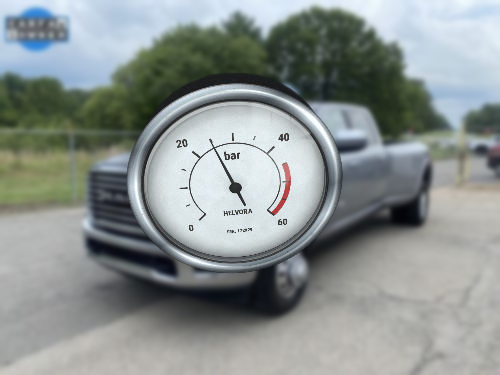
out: 25 bar
